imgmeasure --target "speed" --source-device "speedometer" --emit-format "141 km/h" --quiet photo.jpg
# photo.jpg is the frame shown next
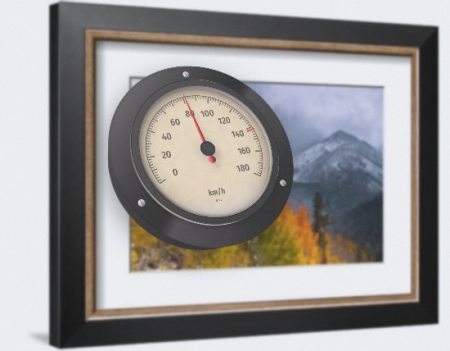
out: 80 km/h
